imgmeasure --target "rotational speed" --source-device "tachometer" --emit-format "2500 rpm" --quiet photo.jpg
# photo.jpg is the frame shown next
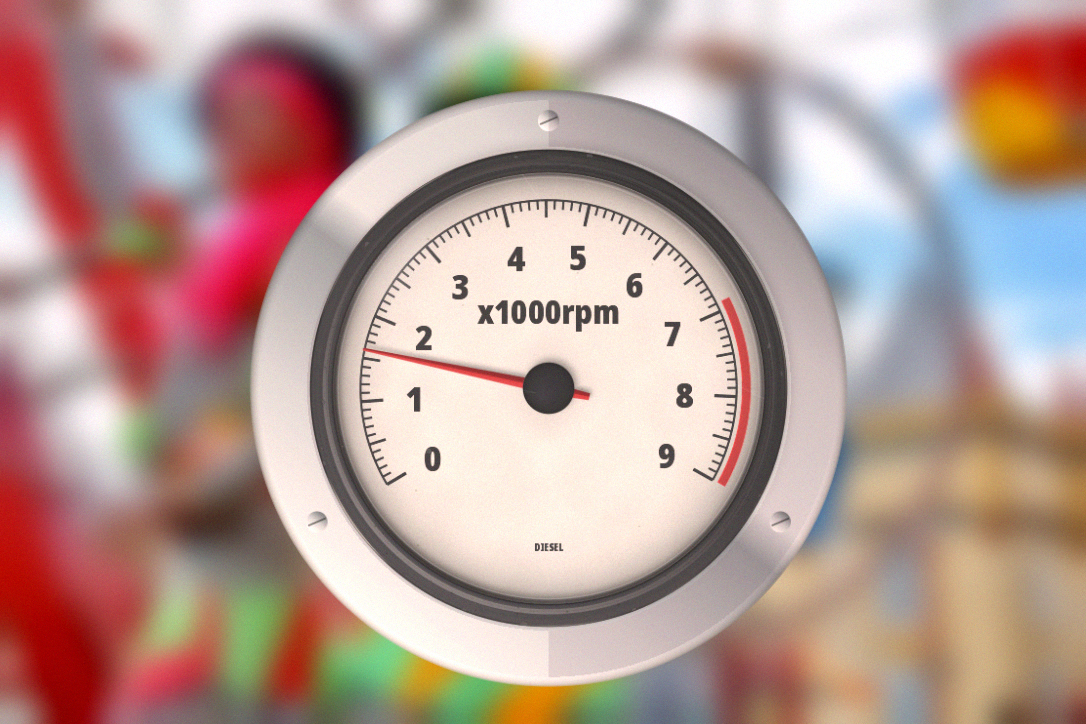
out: 1600 rpm
